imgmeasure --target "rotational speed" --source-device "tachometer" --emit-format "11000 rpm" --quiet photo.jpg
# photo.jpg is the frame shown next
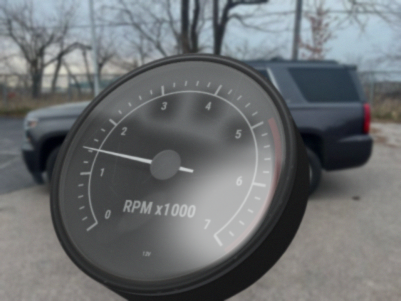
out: 1400 rpm
